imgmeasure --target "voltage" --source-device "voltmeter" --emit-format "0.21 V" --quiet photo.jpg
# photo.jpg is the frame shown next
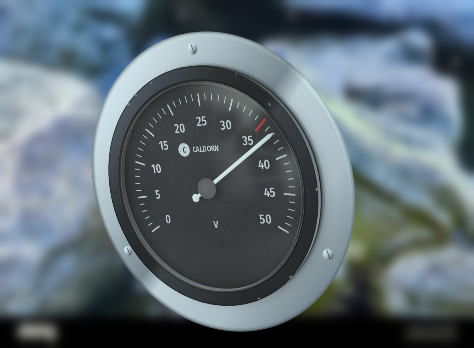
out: 37 V
